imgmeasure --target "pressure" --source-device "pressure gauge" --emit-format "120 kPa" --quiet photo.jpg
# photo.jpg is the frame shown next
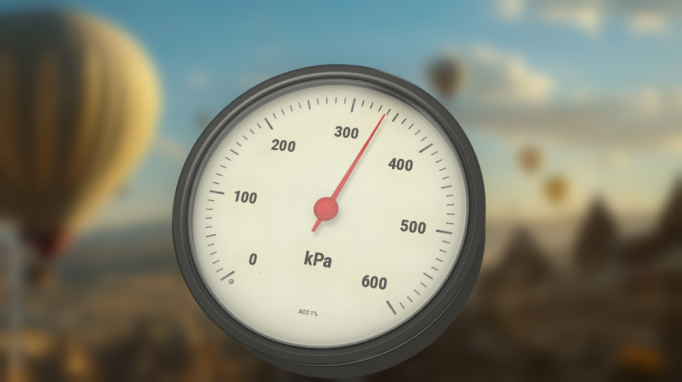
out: 340 kPa
